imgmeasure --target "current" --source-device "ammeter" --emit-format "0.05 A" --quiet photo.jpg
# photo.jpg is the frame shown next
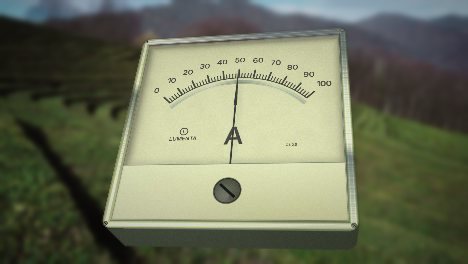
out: 50 A
